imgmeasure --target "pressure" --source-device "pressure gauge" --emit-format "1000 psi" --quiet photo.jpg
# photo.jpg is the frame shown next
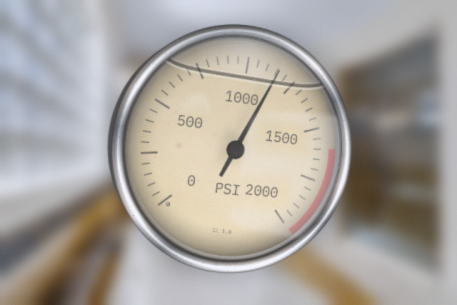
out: 1150 psi
